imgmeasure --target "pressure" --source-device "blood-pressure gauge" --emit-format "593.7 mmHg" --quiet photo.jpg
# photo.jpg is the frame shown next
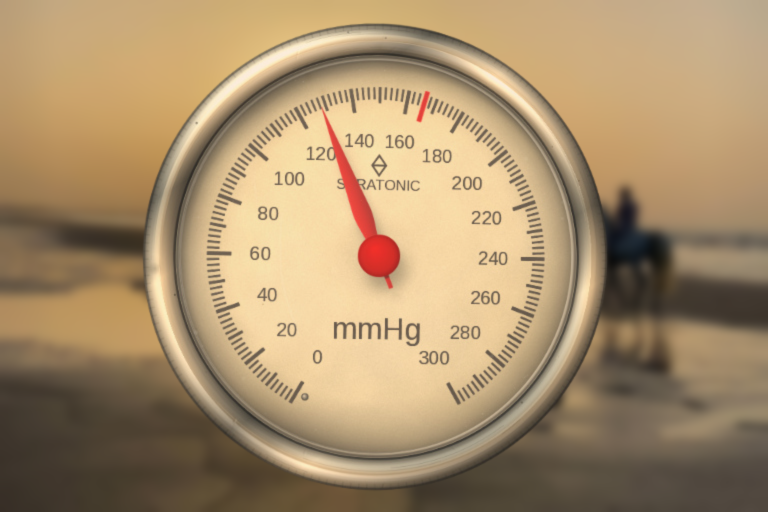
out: 128 mmHg
